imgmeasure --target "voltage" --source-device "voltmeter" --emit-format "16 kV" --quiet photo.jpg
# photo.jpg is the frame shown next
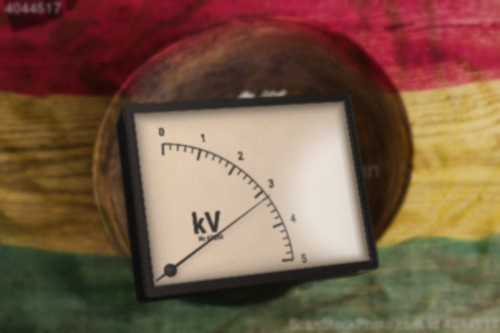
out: 3.2 kV
